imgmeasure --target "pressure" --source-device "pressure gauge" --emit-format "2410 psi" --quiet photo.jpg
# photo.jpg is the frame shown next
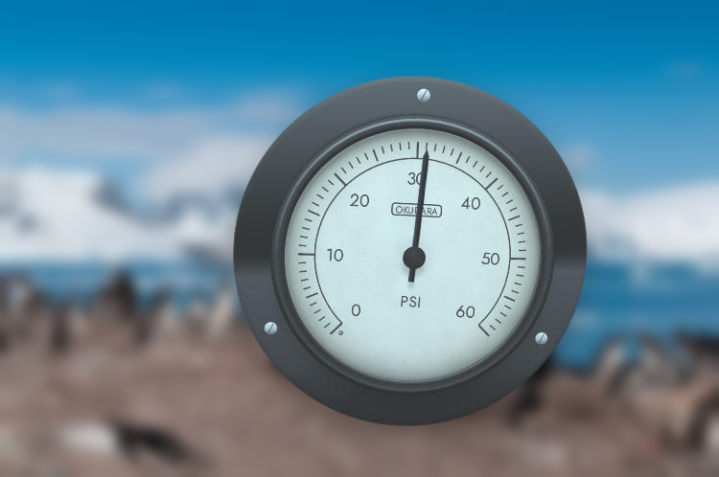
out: 31 psi
